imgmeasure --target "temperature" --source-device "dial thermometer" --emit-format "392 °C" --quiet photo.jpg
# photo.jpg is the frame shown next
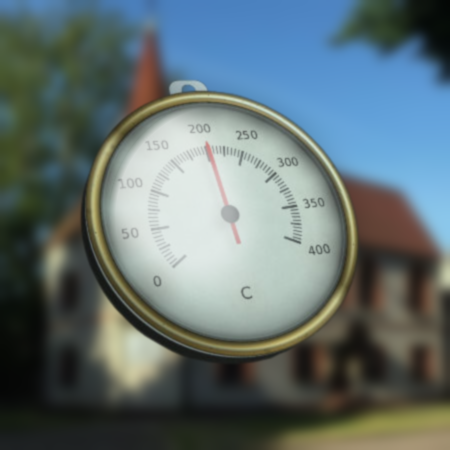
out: 200 °C
